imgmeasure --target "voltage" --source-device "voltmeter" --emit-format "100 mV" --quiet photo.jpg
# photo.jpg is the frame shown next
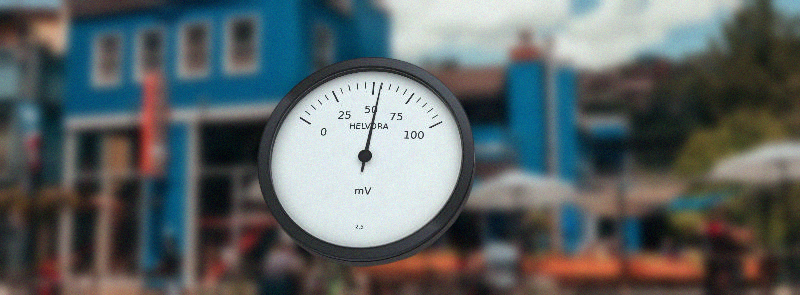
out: 55 mV
